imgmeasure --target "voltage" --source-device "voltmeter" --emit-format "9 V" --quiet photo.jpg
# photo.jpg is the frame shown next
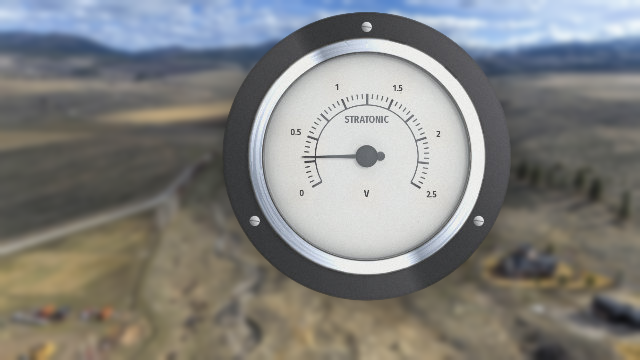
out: 0.3 V
